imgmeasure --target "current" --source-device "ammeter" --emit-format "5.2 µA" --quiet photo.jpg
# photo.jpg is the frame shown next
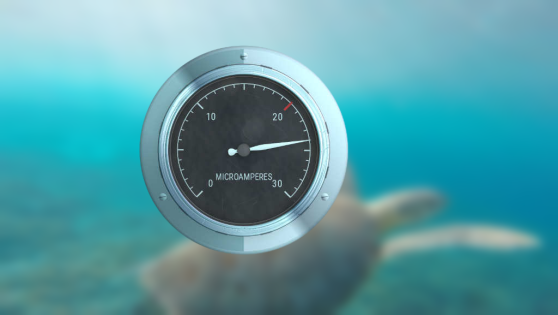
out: 24 µA
